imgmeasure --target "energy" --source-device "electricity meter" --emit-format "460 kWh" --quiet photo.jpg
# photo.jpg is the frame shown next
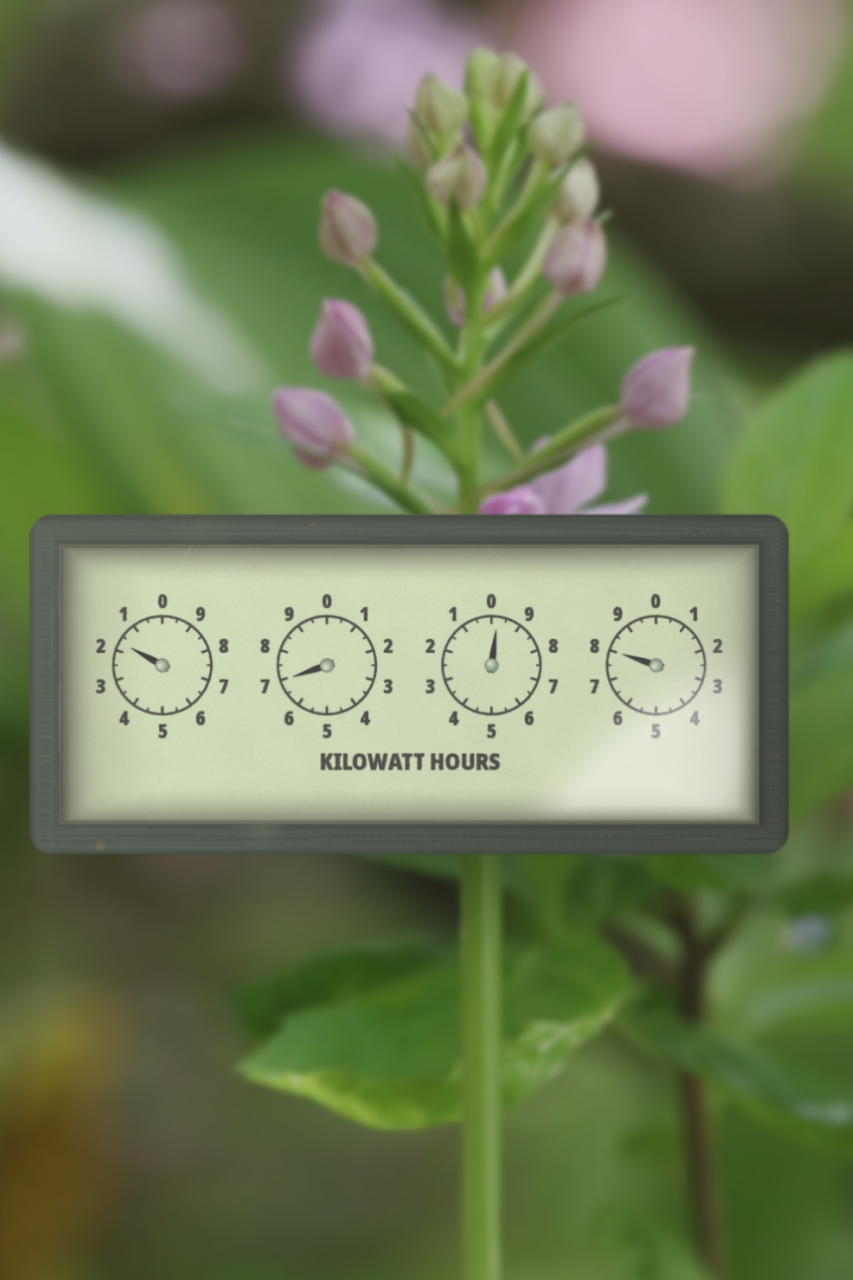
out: 1698 kWh
